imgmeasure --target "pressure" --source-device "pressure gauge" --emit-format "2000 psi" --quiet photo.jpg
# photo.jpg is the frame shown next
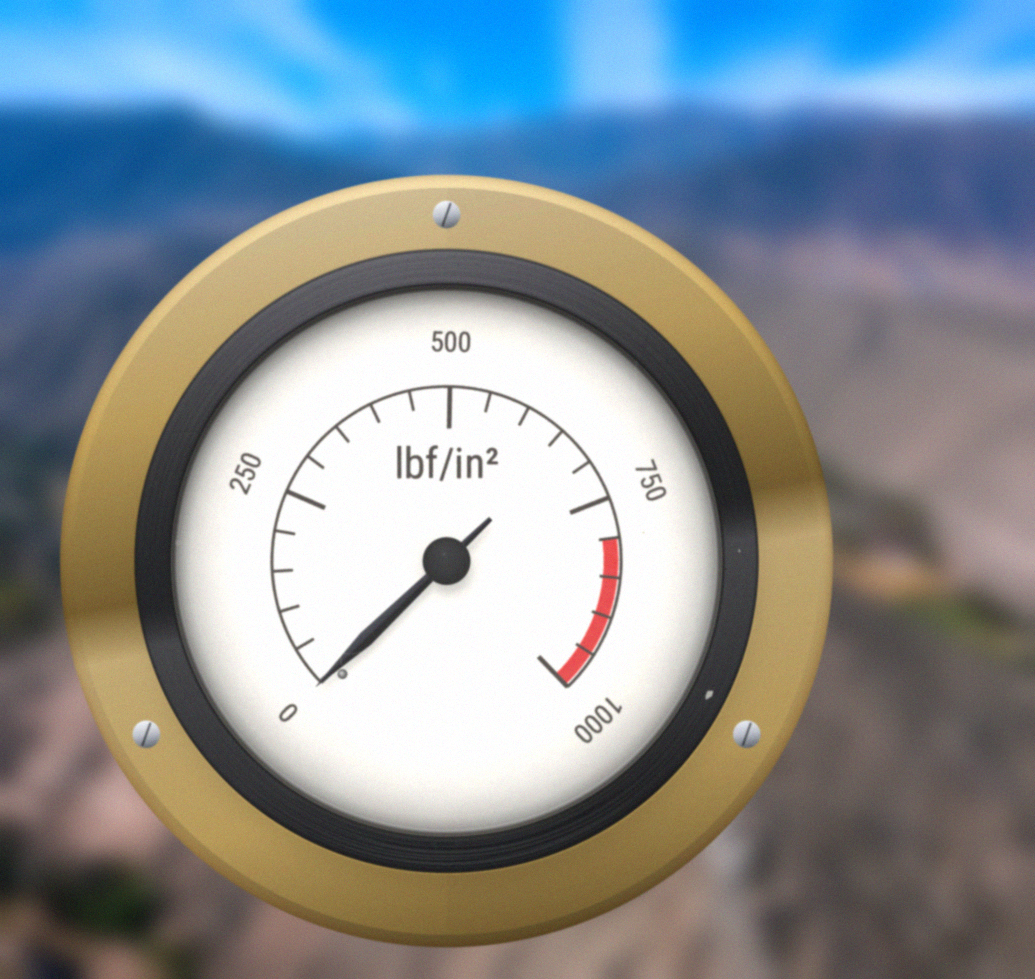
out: 0 psi
